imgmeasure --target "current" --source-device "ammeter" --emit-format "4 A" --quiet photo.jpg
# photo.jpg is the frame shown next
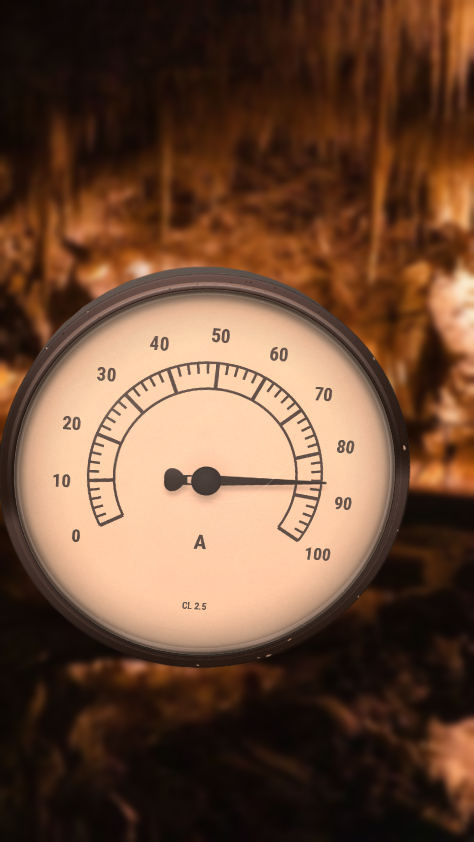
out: 86 A
